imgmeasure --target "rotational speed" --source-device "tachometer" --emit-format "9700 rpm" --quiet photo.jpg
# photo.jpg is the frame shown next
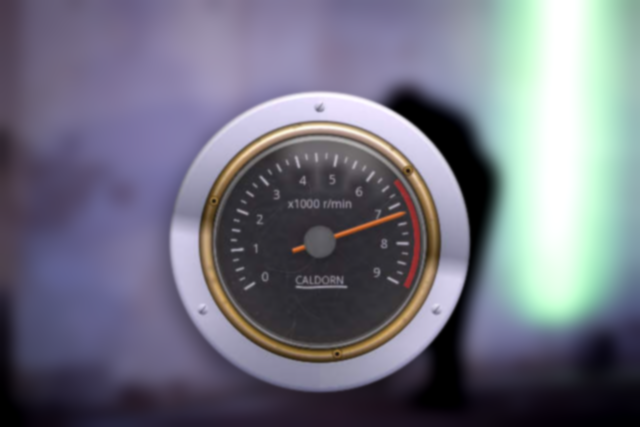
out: 7250 rpm
